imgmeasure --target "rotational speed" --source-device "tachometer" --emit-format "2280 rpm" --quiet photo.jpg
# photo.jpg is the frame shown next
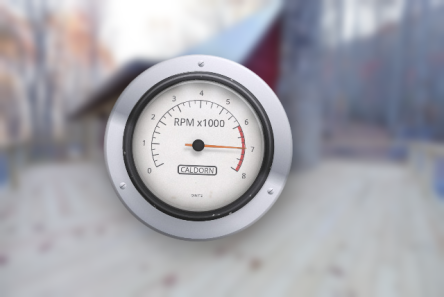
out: 7000 rpm
